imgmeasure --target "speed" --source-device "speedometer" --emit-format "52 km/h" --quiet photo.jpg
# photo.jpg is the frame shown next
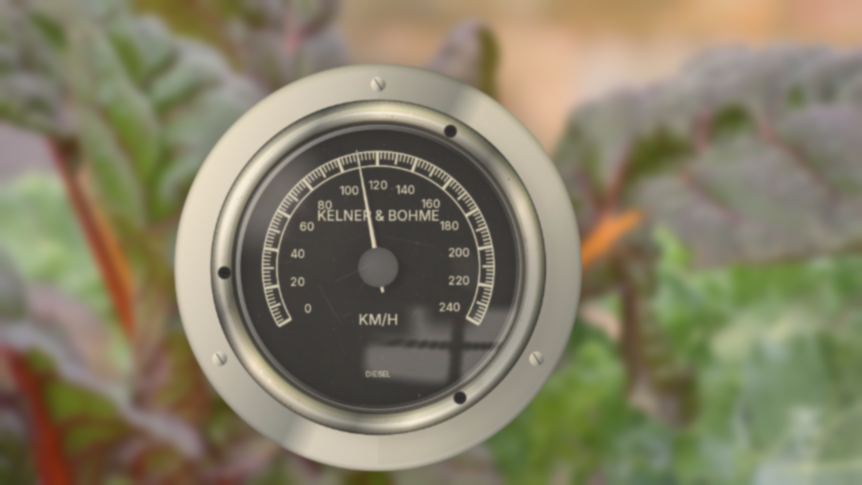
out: 110 km/h
